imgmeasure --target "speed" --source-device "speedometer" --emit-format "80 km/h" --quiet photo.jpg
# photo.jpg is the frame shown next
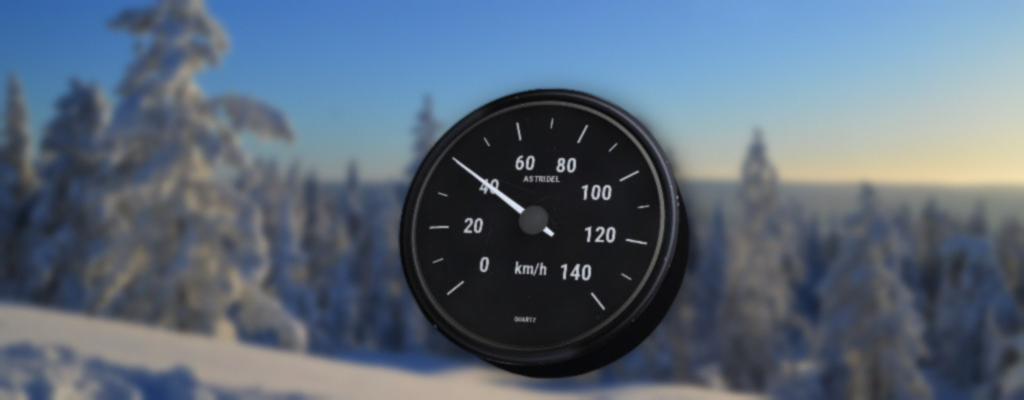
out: 40 km/h
